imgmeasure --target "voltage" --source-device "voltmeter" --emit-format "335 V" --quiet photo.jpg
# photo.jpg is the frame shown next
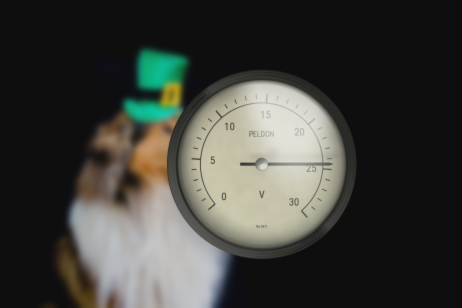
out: 24.5 V
